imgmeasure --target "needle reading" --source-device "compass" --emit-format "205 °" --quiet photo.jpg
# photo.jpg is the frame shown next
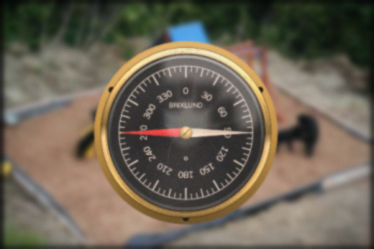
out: 270 °
